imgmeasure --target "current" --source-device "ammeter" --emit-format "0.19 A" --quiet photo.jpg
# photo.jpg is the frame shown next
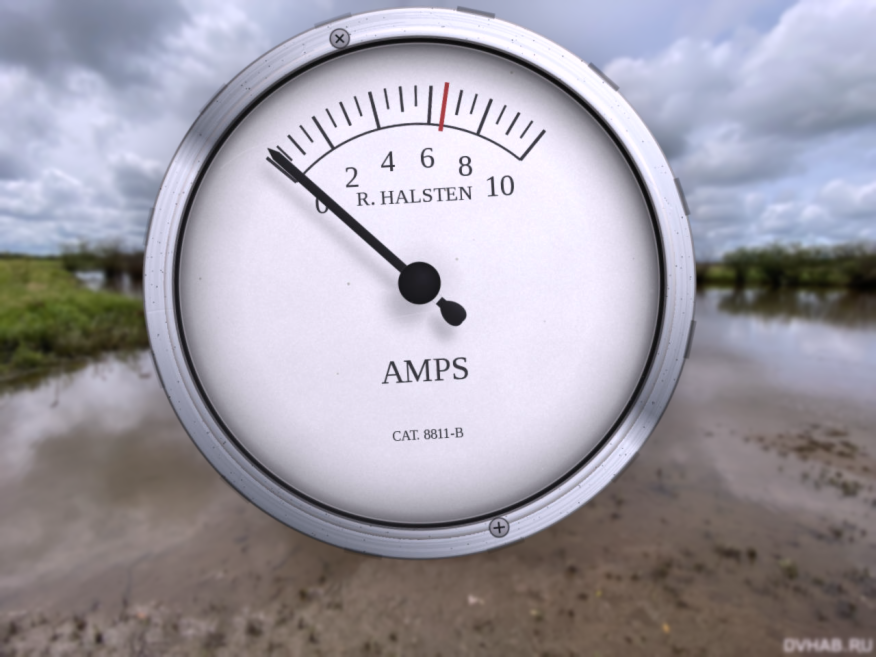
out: 0.25 A
